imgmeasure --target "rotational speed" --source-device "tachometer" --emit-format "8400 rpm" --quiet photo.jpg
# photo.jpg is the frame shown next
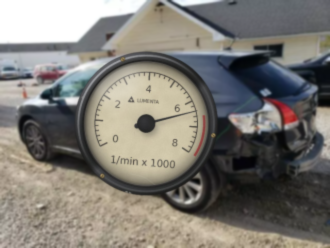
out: 6400 rpm
